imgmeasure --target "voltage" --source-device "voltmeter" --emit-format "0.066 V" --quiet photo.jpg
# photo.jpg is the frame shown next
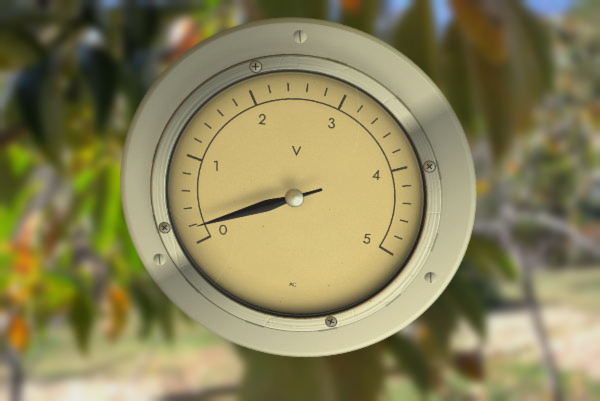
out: 0.2 V
